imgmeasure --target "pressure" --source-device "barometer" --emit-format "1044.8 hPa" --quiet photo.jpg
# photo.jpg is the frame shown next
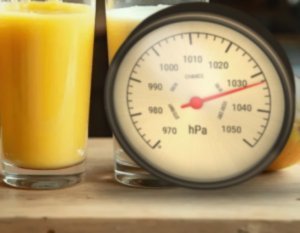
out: 1032 hPa
